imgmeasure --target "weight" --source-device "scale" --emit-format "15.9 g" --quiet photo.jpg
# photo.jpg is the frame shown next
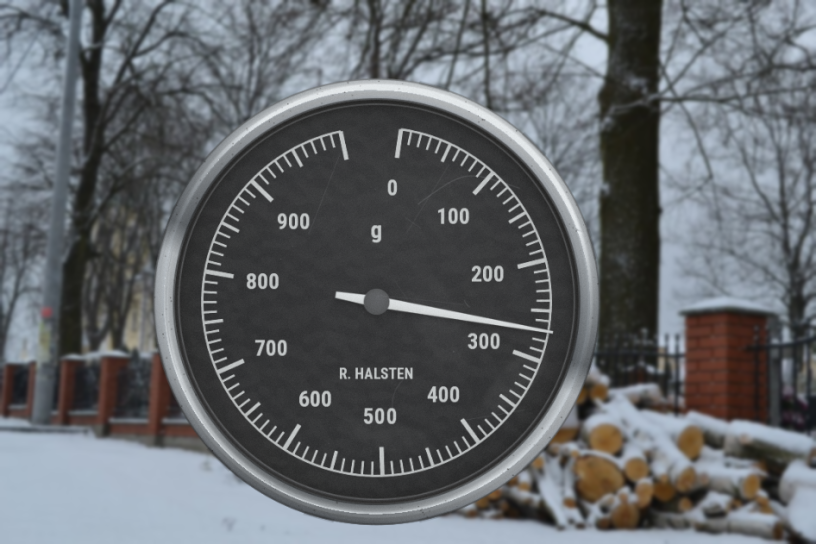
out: 270 g
